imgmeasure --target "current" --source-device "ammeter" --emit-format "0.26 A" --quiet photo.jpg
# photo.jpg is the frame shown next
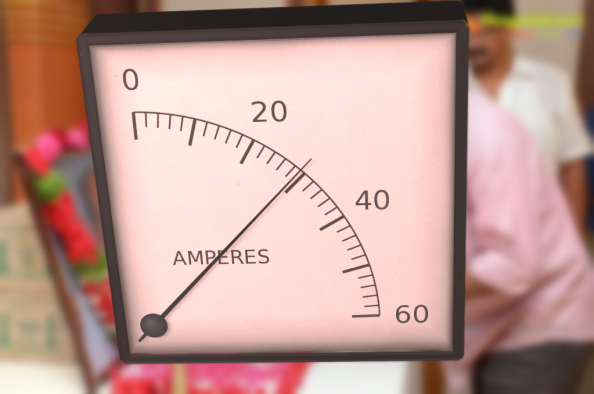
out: 29 A
